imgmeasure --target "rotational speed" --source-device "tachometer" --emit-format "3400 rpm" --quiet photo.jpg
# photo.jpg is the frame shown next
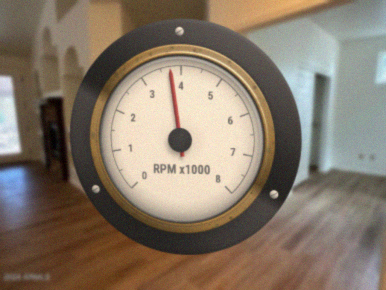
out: 3750 rpm
